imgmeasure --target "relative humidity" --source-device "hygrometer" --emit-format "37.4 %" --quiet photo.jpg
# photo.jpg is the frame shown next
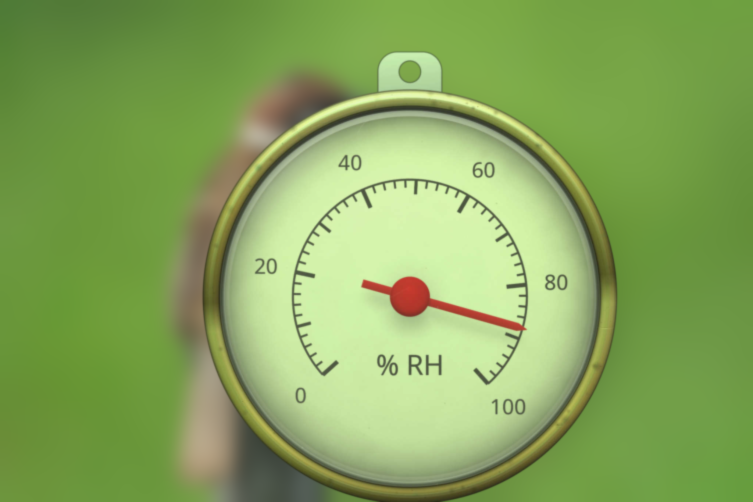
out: 88 %
